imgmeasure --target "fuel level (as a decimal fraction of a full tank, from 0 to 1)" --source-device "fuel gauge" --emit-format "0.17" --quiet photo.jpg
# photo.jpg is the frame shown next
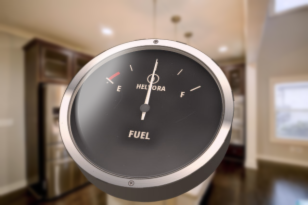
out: 0.5
